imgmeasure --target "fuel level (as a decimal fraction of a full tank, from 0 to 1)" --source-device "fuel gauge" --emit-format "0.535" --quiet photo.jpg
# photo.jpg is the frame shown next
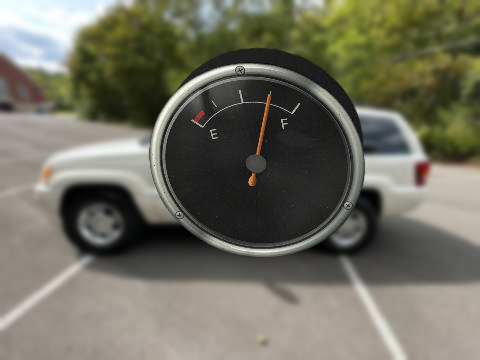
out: 0.75
